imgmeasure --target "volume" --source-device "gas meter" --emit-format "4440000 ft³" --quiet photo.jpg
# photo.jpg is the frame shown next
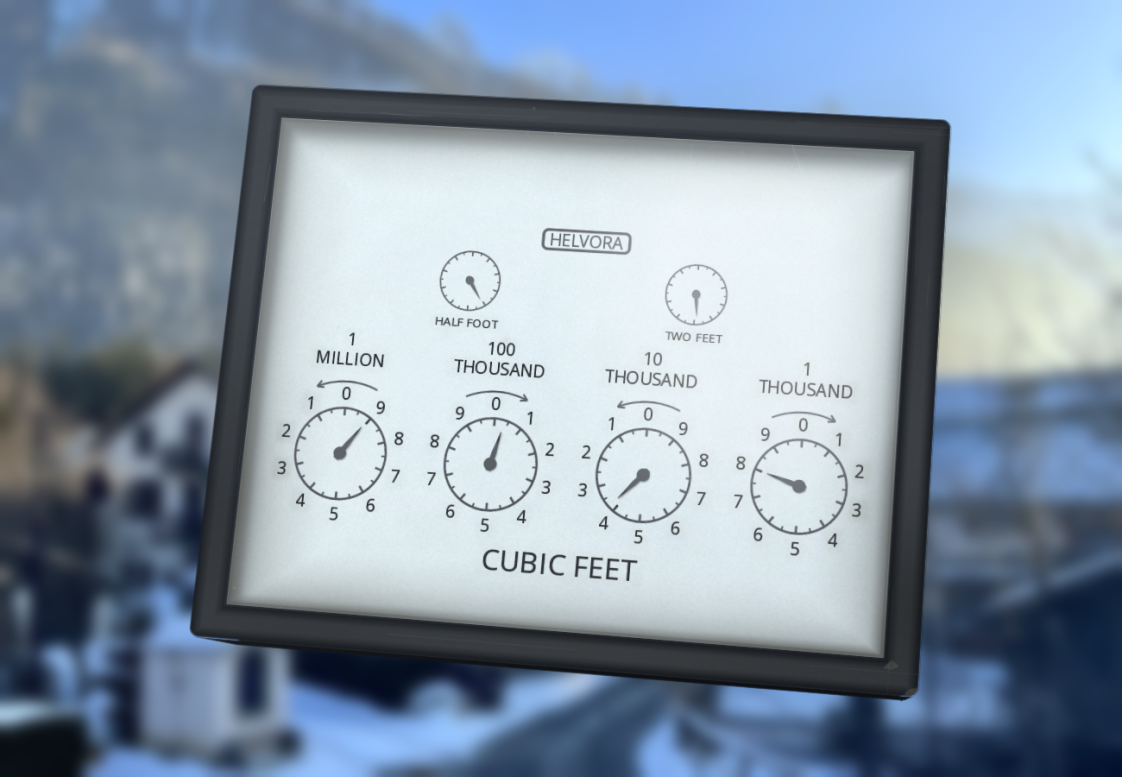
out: 903800 ft³
